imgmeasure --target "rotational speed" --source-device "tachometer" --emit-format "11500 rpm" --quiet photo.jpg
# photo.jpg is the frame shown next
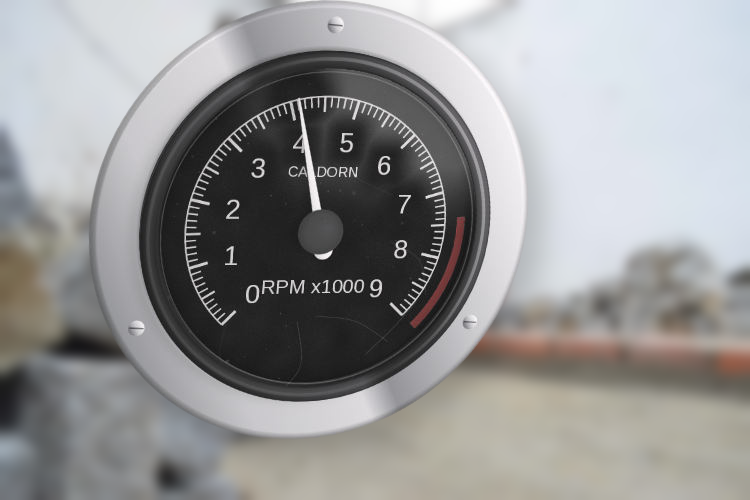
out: 4100 rpm
